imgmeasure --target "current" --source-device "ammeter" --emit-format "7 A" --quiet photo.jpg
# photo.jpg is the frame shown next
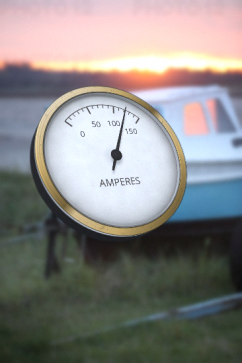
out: 120 A
